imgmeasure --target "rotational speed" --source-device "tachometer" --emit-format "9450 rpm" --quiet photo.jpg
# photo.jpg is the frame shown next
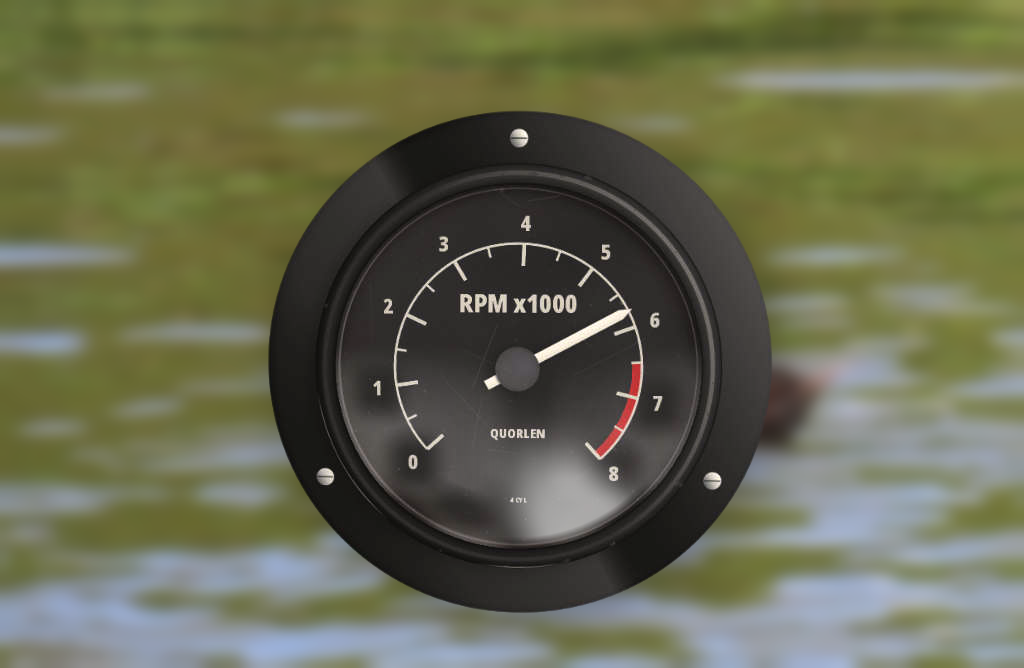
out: 5750 rpm
